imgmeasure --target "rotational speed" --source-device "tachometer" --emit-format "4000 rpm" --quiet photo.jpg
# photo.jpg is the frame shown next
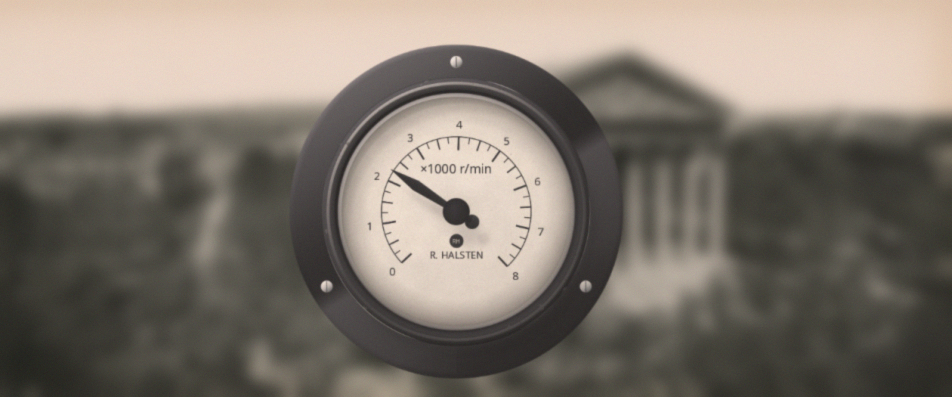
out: 2250 rpm
